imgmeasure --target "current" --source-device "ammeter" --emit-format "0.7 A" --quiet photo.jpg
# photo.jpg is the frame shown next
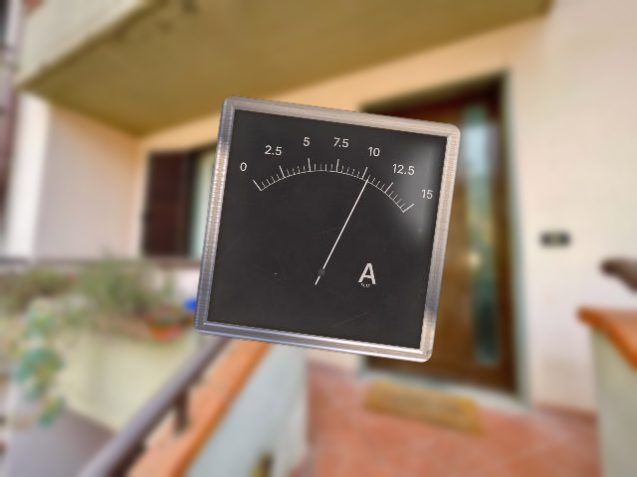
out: 10.5 A
